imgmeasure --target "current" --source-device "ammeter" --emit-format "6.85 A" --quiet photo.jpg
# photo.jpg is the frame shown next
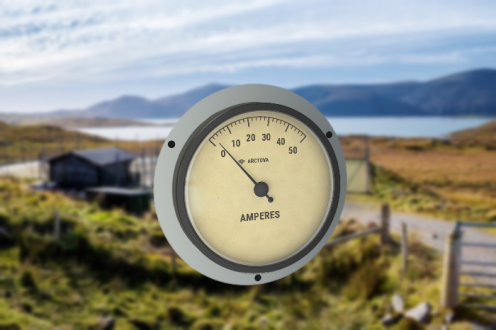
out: 2 A
